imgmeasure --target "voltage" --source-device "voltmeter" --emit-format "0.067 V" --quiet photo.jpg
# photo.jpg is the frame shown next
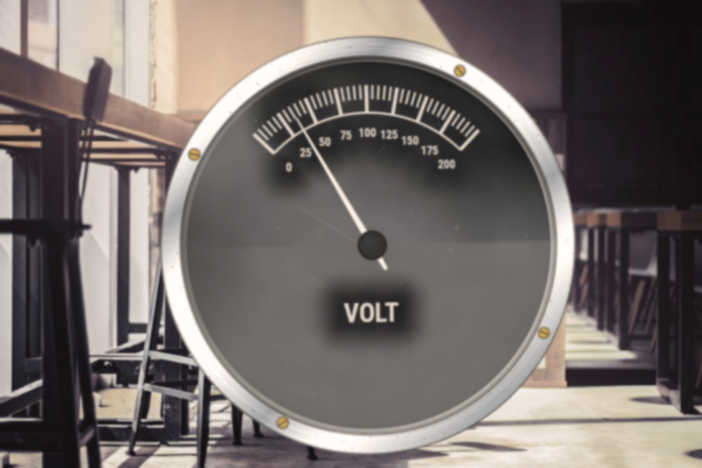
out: 35 V
